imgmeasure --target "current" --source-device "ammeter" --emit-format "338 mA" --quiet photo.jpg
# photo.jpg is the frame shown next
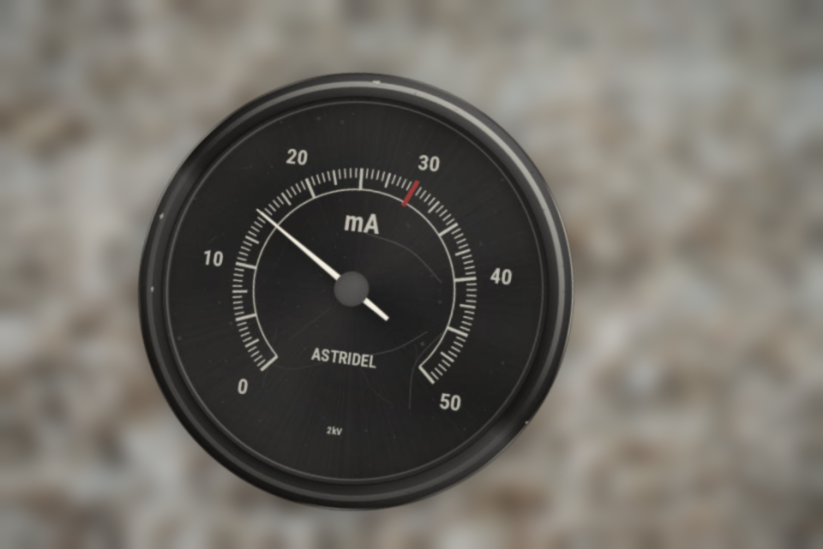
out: 15 mA
